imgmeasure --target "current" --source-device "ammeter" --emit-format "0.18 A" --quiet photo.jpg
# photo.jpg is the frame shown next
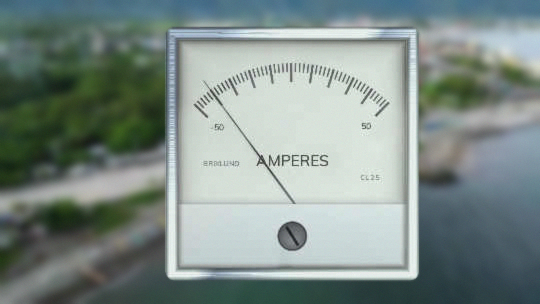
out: -40 A
